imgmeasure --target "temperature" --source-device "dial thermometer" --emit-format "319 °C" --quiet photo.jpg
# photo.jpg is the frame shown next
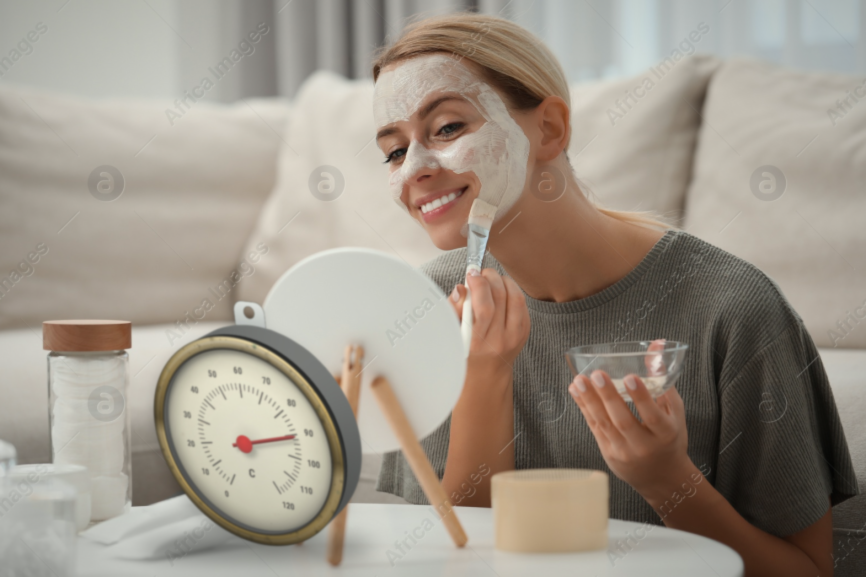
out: 90 °C
